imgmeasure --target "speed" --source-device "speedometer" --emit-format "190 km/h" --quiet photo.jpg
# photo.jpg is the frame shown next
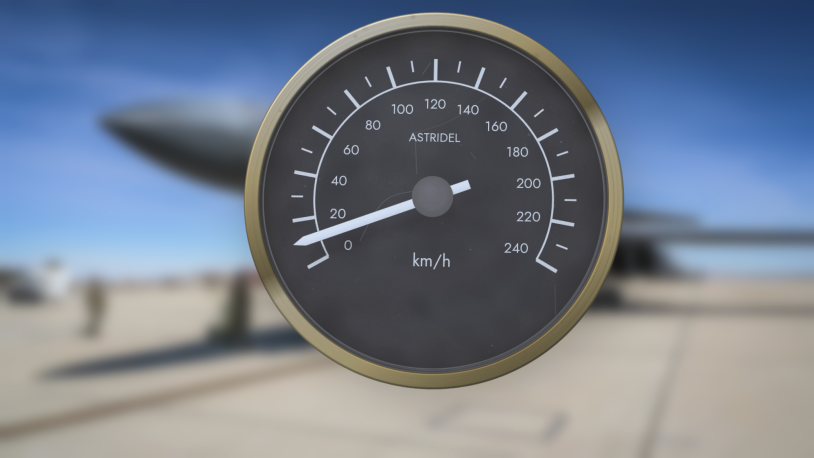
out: 10 km/h
